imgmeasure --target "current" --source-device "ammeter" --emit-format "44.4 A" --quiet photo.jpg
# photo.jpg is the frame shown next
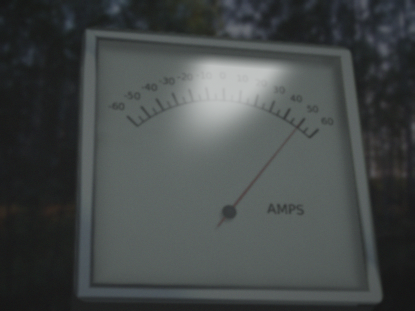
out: 50 A
